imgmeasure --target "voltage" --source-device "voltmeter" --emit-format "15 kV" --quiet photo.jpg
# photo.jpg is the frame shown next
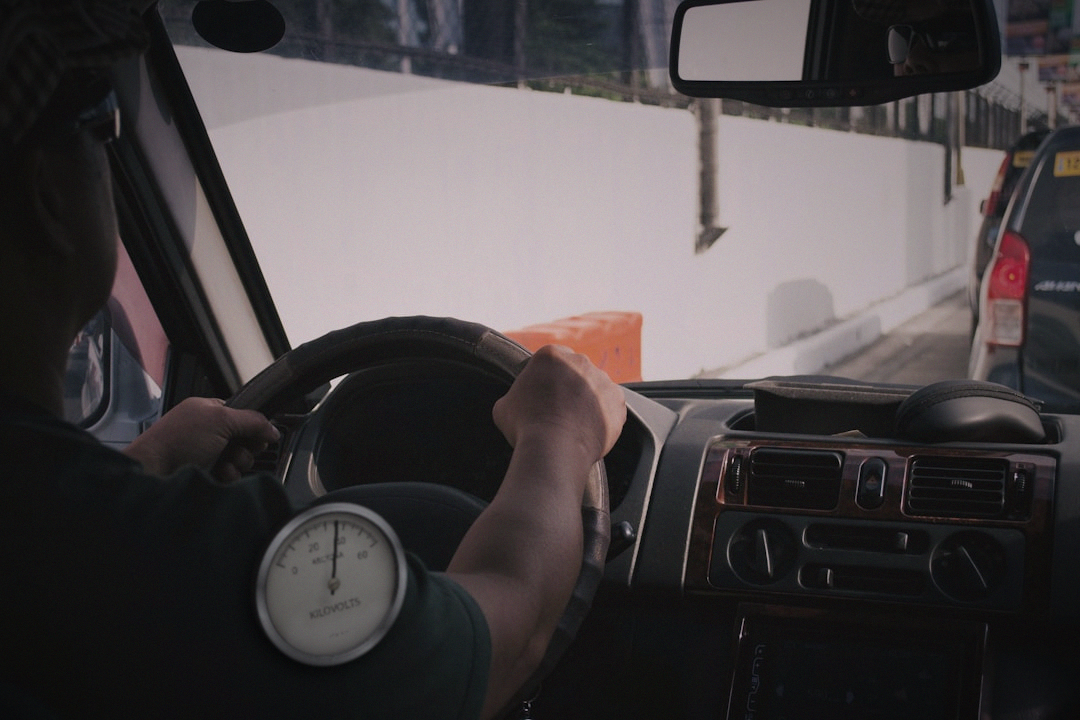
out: 35 kV
